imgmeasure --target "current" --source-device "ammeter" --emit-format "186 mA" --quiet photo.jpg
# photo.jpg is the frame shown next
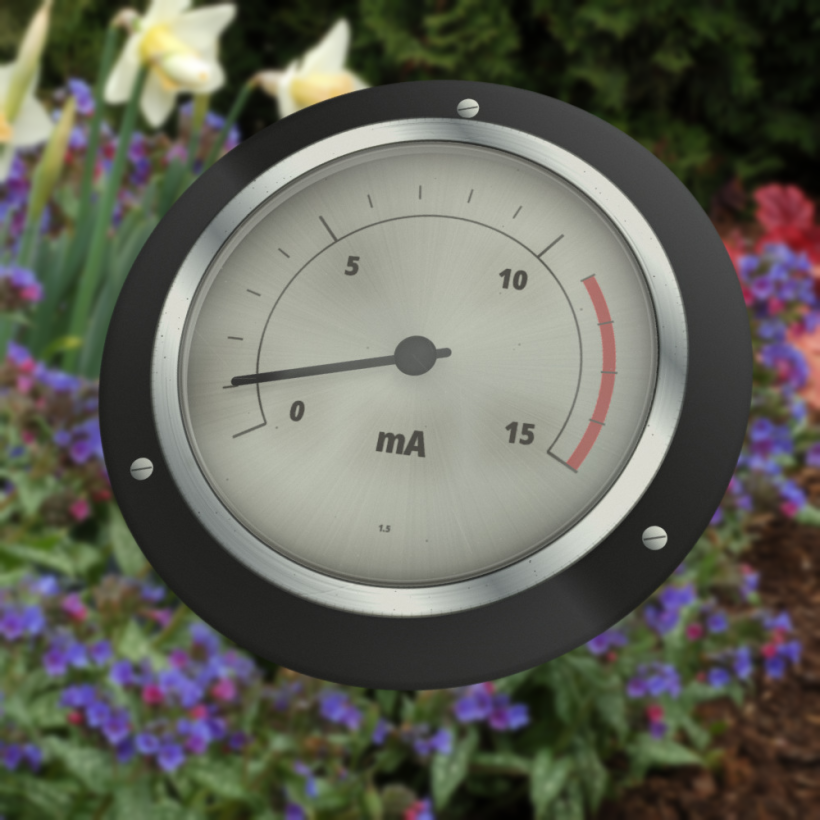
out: 1 mA
